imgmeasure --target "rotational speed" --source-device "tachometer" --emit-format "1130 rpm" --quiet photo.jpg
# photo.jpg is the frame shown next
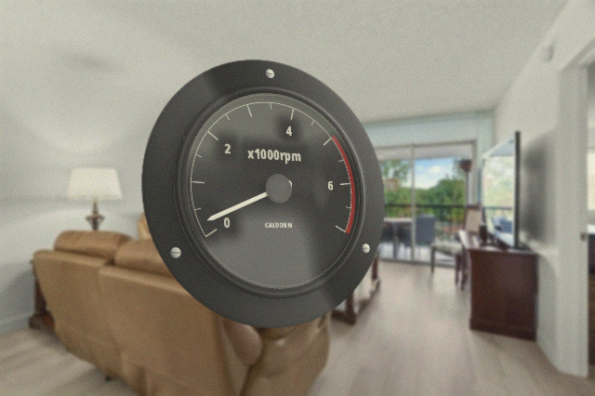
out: 250 rpm
